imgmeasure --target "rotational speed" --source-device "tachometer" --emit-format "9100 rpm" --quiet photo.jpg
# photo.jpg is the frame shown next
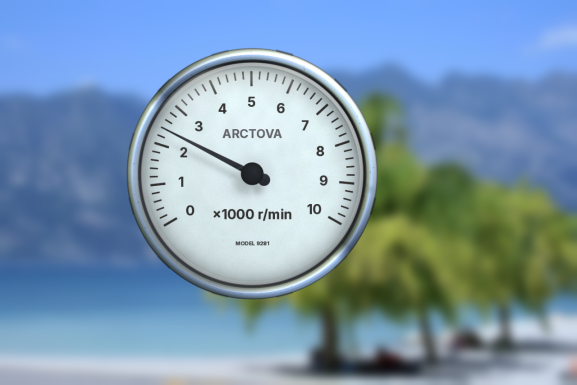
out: 2400 rpm
